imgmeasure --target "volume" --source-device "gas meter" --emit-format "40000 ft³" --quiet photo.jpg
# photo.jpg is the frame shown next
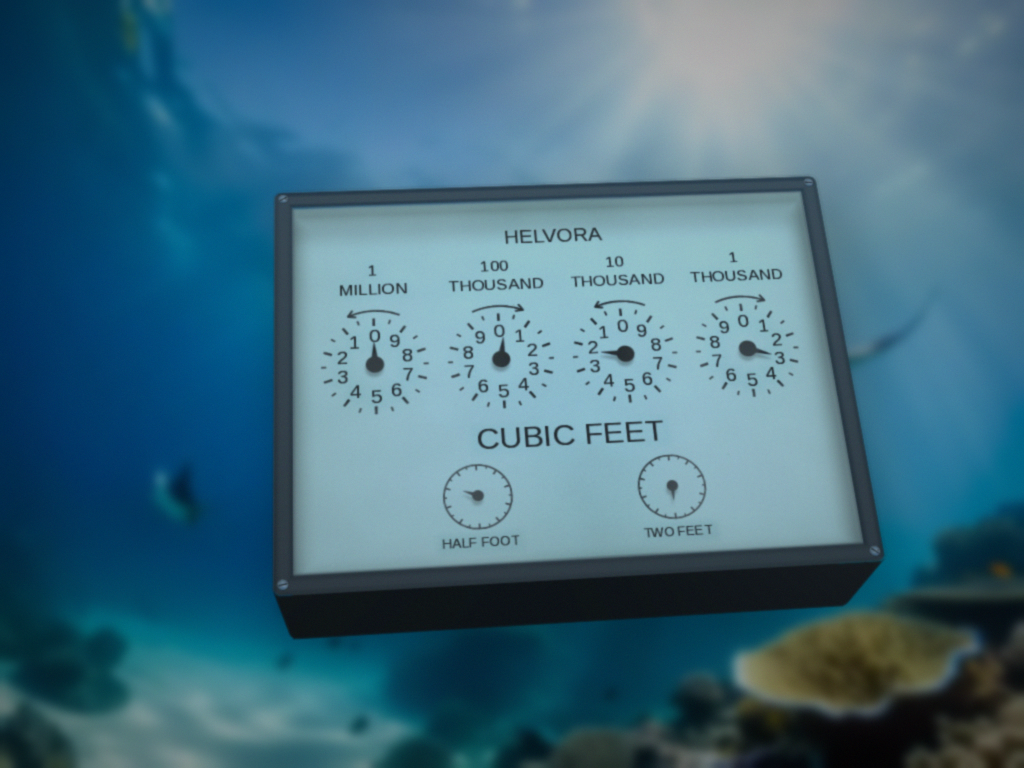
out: 2300 ft³
